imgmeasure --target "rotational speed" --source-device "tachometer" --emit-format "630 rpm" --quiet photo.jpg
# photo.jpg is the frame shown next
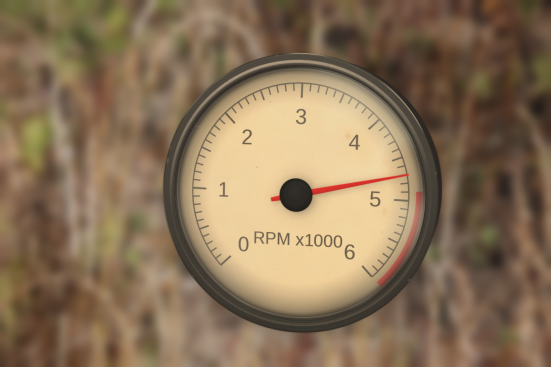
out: 4700 rpm
